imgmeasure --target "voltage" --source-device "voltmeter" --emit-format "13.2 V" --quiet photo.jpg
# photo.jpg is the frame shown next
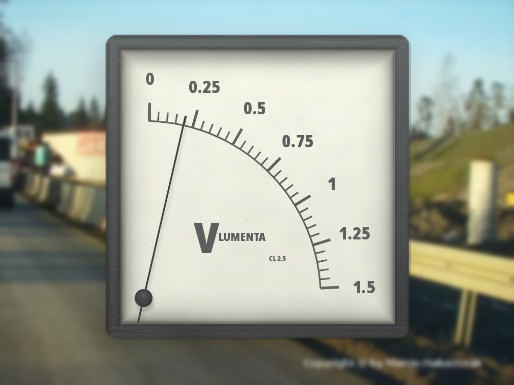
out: 0.2 V
